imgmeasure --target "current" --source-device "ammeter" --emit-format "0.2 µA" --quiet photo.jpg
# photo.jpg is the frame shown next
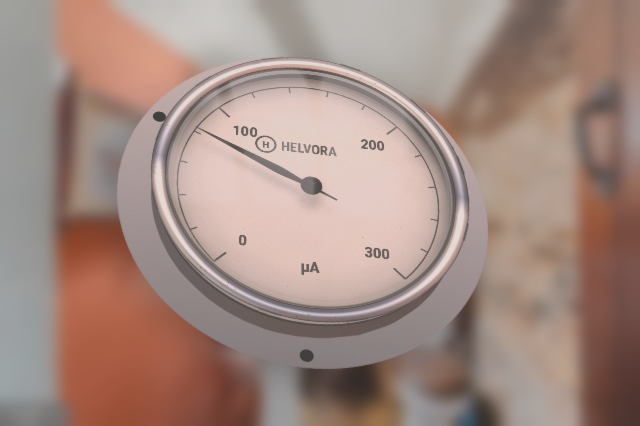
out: 80 µA
